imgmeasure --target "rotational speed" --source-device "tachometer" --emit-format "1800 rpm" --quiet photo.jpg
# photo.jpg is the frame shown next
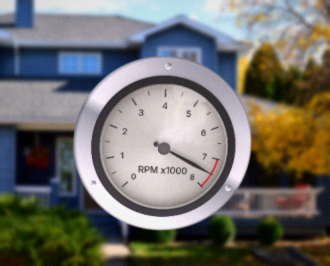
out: 7500 rpm
